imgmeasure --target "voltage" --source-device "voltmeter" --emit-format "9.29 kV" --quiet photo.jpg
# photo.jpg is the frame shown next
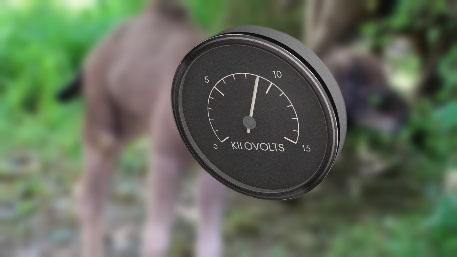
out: 9 kV
